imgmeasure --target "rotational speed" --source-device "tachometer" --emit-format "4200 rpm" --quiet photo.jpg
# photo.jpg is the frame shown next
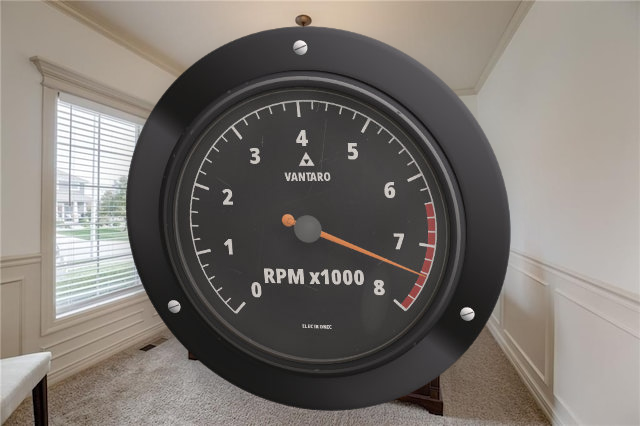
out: 7400 rpm
